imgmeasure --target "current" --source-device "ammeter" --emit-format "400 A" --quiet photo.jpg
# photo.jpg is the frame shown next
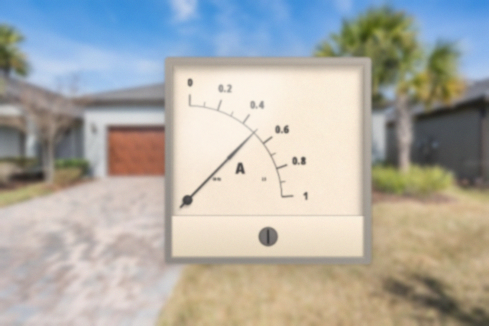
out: 0.5 A
